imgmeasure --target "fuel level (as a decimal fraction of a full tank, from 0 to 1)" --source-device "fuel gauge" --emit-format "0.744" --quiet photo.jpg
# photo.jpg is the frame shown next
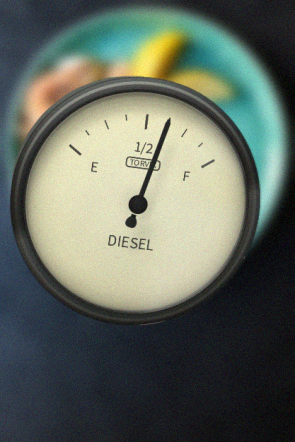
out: 0.625
